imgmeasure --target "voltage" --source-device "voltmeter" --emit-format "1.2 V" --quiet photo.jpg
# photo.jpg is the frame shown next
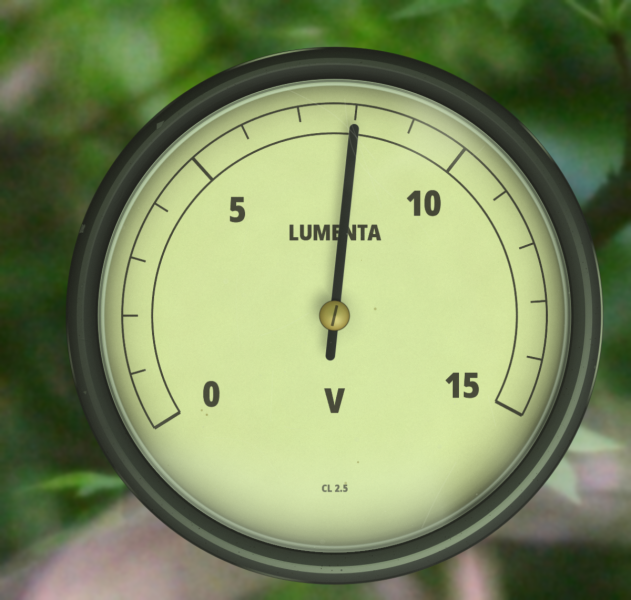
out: 8 V
